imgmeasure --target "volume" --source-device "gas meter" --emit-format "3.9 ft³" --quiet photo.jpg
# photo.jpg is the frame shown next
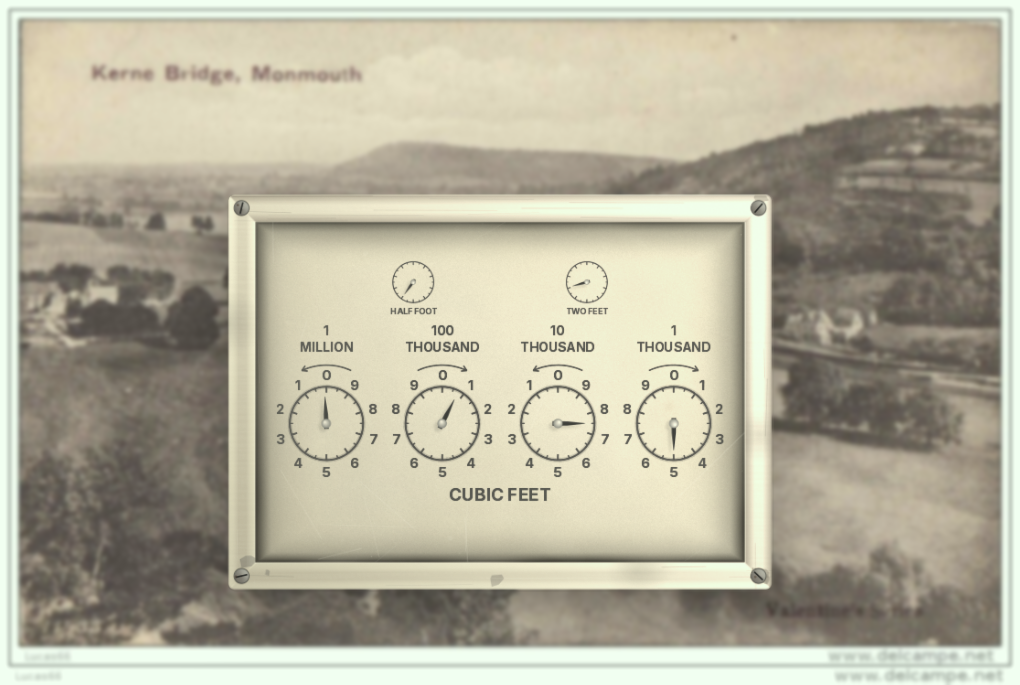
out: 7500 ft³
